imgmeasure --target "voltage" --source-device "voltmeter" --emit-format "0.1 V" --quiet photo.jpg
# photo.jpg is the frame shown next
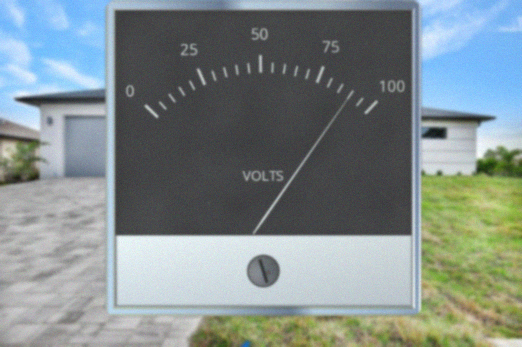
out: 90 V
